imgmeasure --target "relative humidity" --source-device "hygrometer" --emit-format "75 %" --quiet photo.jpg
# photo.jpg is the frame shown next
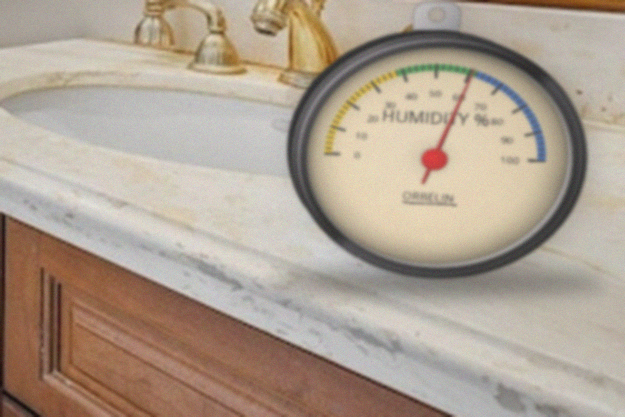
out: 60 %
